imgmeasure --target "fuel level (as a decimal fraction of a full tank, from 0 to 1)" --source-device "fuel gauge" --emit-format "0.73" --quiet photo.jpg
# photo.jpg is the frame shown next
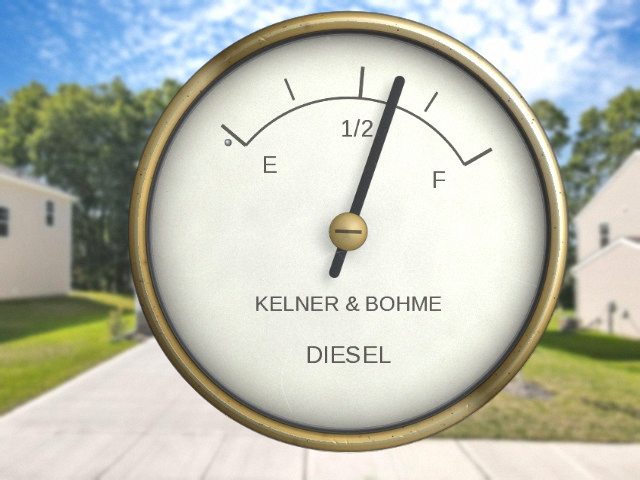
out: 0.625
